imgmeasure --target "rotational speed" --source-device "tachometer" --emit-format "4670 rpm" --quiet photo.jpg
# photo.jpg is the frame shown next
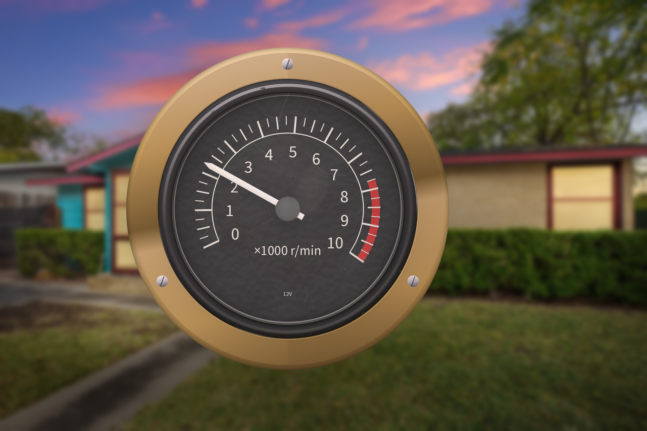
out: 2250 rpm
